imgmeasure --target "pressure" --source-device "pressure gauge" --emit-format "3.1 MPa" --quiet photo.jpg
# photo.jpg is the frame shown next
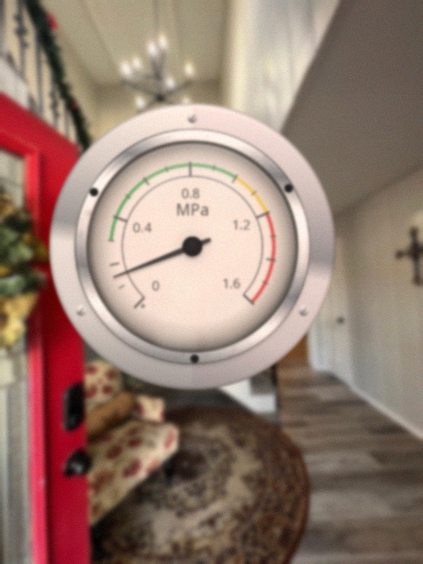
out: 0.15 MPa
